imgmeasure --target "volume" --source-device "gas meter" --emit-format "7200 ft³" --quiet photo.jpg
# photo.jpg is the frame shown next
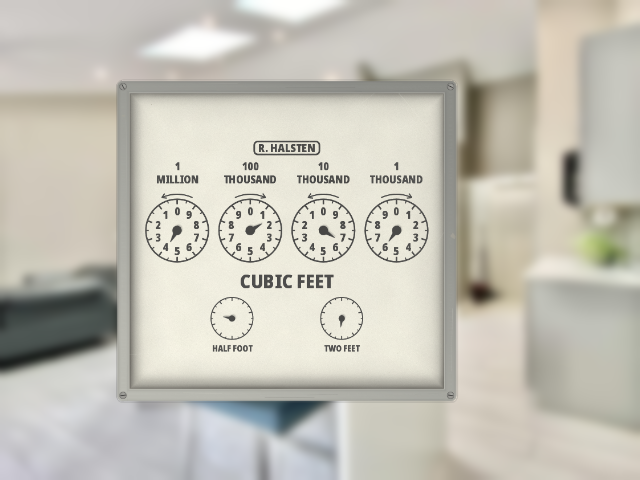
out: 416600 ft³
